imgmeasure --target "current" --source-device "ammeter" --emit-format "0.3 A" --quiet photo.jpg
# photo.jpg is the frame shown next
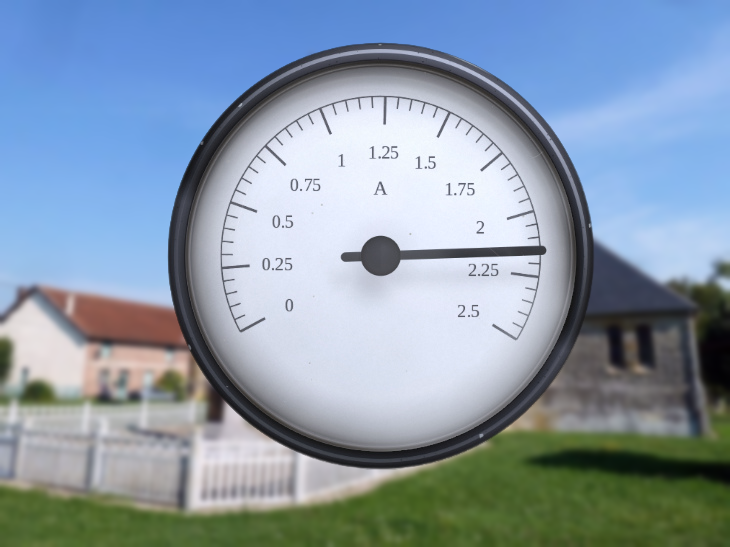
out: 2.15 A
